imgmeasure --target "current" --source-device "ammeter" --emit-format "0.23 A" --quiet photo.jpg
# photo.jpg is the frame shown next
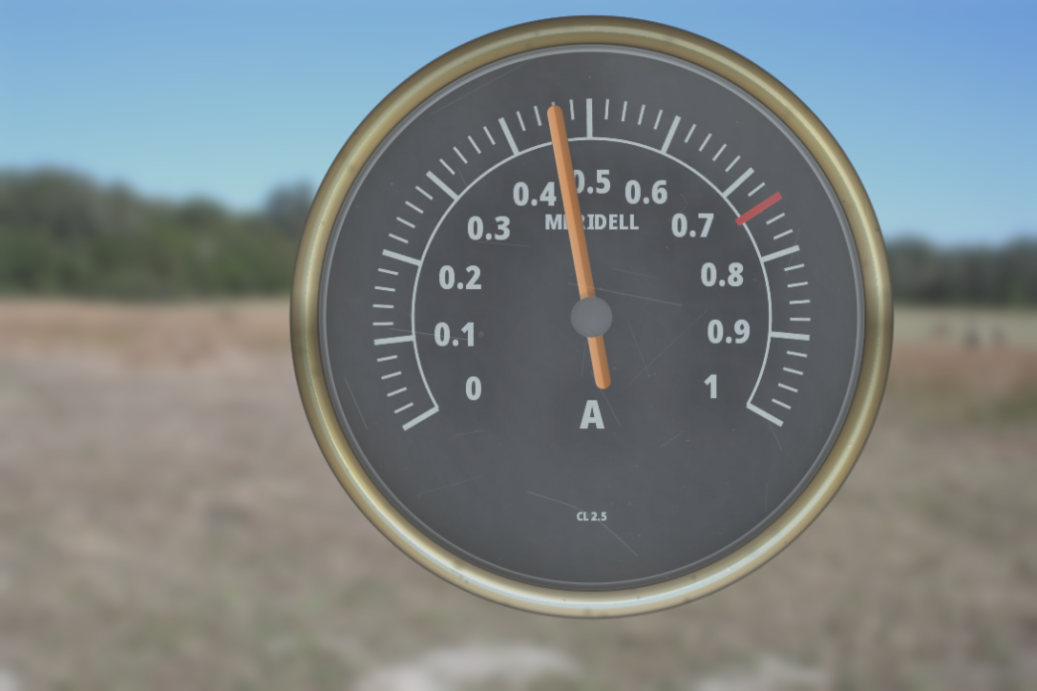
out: 0.46 A
